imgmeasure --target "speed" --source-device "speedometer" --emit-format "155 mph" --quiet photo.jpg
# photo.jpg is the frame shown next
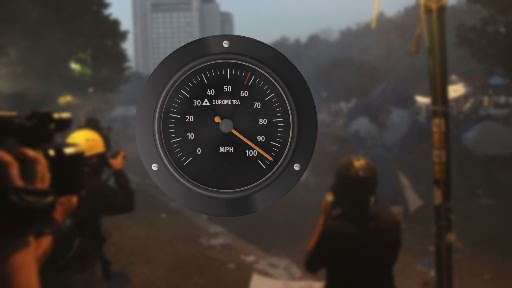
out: 96 mph
